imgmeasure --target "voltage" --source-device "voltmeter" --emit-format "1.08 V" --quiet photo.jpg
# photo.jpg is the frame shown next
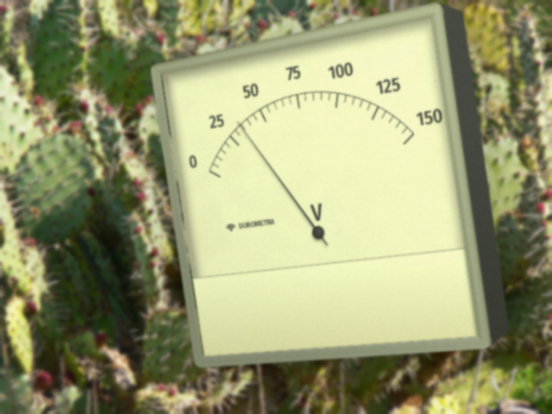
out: 35 V
